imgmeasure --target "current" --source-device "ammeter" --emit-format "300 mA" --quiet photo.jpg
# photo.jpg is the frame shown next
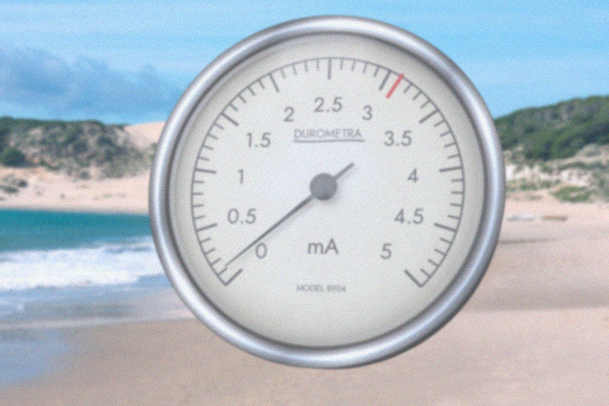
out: 0.1 mA
